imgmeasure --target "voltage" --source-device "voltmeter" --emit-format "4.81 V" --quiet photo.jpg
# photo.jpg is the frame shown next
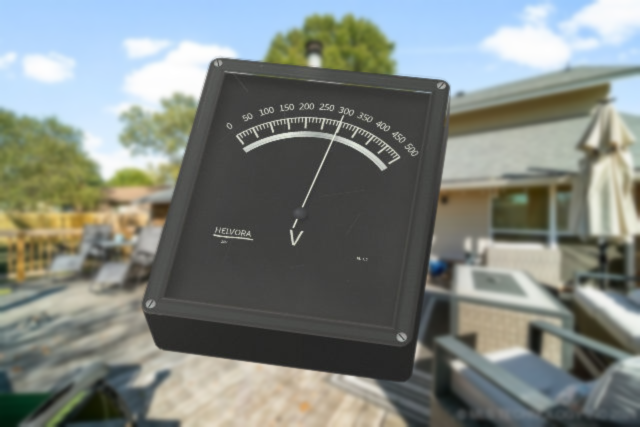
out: 300 V
